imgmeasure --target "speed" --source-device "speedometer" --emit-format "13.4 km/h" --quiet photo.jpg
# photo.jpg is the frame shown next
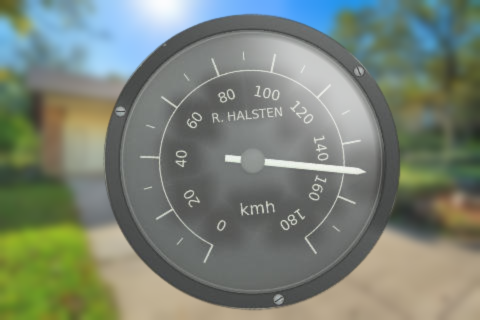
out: 150 km/h
